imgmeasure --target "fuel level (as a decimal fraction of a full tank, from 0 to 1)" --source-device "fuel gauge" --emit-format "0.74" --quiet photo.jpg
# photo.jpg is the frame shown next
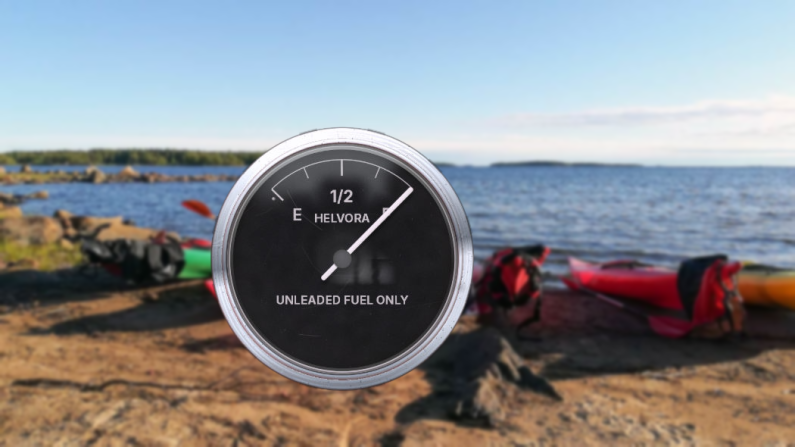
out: 1
